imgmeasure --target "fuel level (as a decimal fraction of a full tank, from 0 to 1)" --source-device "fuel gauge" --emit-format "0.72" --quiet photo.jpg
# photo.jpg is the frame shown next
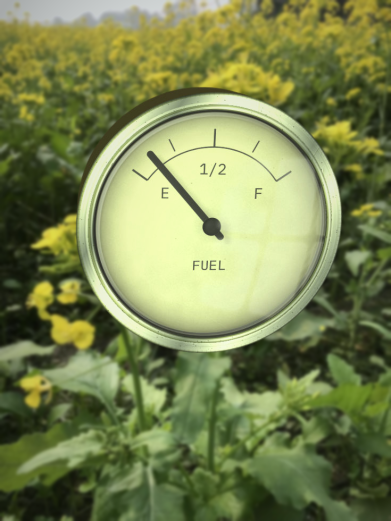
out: 0.125
